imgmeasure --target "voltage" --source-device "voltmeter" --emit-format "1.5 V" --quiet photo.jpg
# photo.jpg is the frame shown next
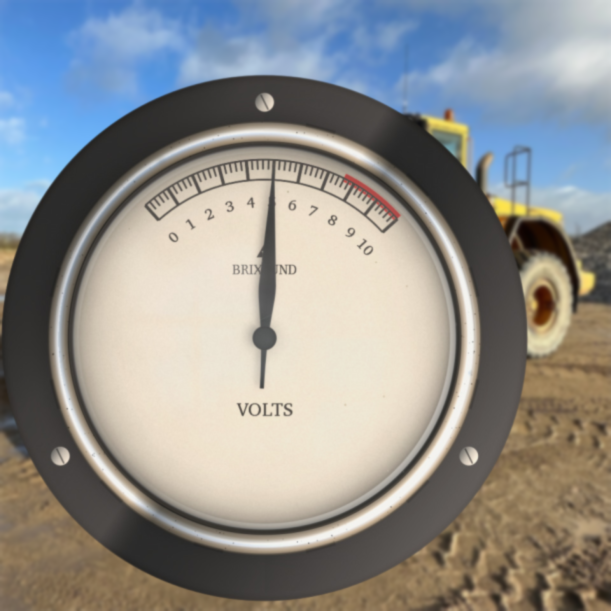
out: 5 V
